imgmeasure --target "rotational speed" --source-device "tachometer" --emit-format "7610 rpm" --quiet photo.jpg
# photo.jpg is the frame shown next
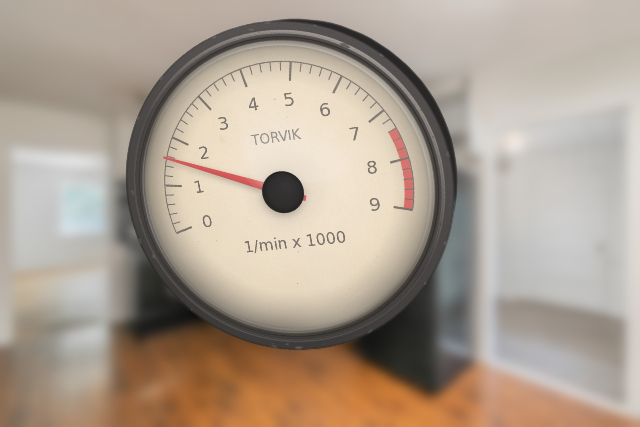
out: 1600 rpm
